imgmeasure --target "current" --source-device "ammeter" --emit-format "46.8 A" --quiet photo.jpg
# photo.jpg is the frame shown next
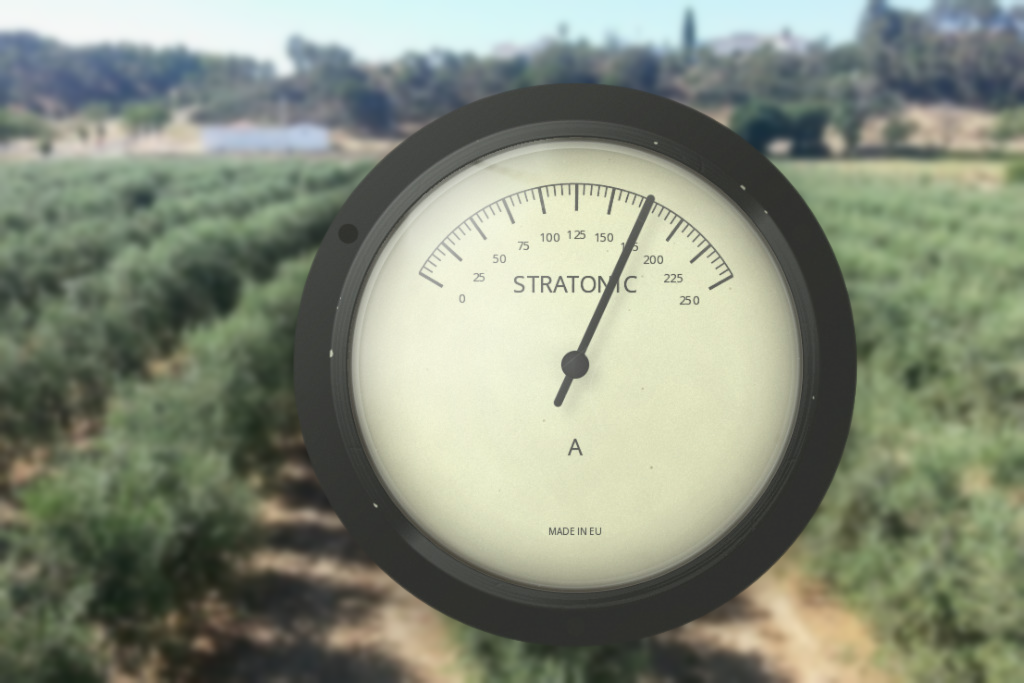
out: 175 A
